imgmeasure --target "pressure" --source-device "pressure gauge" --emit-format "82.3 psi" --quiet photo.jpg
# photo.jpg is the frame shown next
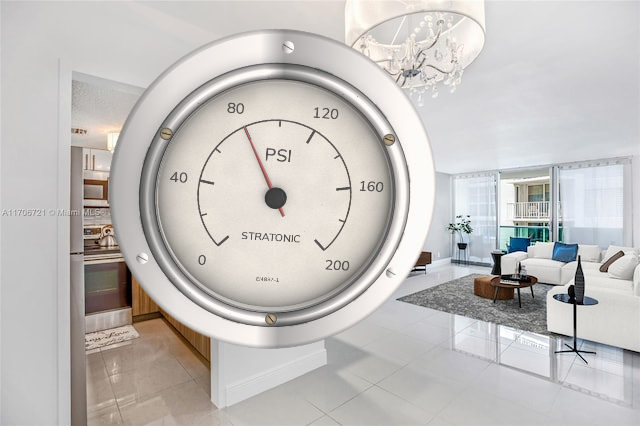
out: 80 psi
